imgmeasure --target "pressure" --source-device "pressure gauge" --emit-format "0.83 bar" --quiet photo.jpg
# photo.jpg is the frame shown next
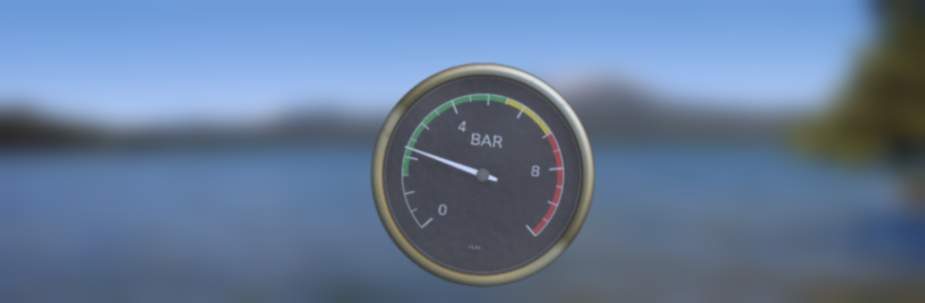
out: 2.25 bar
